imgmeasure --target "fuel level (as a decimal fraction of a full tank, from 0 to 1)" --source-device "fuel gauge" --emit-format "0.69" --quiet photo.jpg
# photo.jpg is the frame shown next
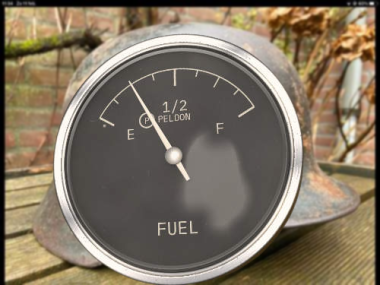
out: 0.25
